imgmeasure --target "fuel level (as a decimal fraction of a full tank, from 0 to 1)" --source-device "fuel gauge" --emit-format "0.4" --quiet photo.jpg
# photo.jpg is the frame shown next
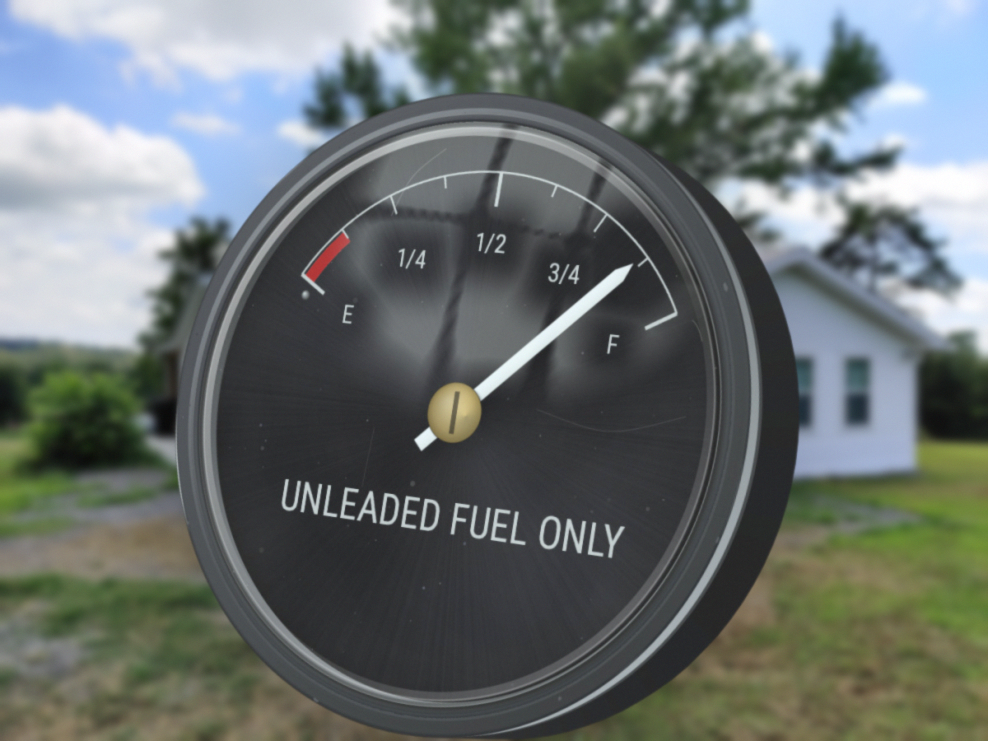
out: 0.875
